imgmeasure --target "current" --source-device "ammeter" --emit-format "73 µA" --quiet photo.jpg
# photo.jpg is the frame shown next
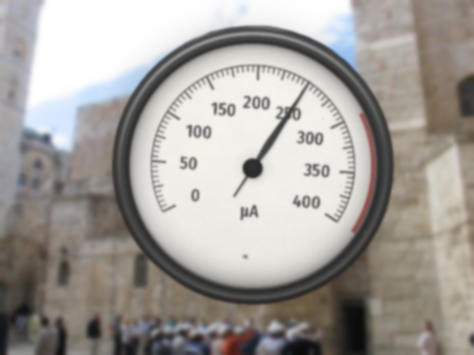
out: 250 µA
